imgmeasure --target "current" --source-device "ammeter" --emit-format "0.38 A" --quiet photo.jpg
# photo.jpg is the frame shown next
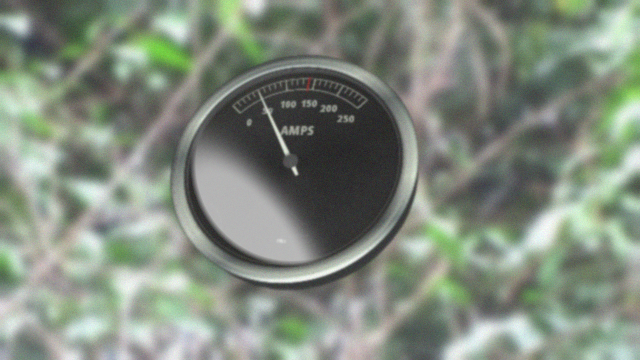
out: 50 A
